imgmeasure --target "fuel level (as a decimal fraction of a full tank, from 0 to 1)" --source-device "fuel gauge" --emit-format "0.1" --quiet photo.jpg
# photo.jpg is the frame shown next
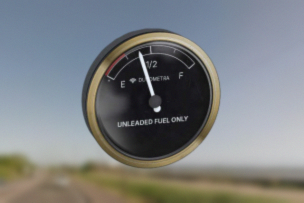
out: 0.375
